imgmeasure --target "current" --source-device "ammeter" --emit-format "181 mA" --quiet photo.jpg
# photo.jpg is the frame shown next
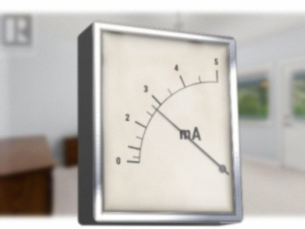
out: 2.75 mA
